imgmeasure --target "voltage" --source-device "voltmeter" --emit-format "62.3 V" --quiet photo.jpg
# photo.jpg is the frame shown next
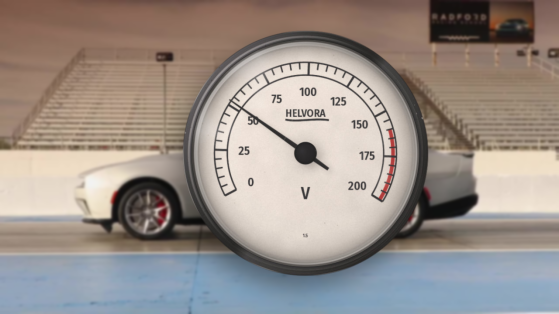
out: 52.5 V
